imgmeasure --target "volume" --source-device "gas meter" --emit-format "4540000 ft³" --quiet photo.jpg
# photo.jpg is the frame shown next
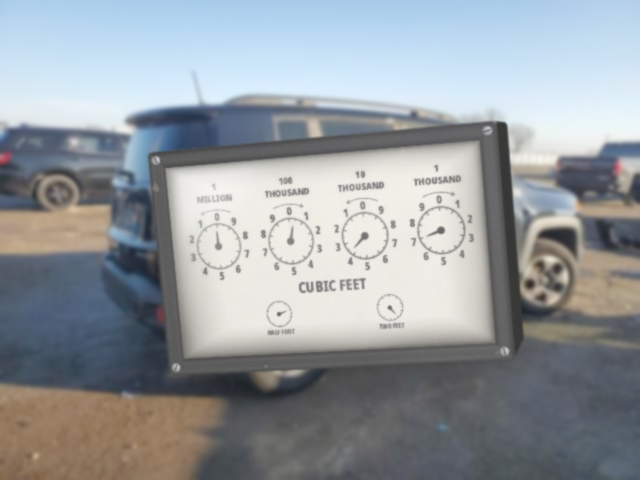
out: 3700 ft³
